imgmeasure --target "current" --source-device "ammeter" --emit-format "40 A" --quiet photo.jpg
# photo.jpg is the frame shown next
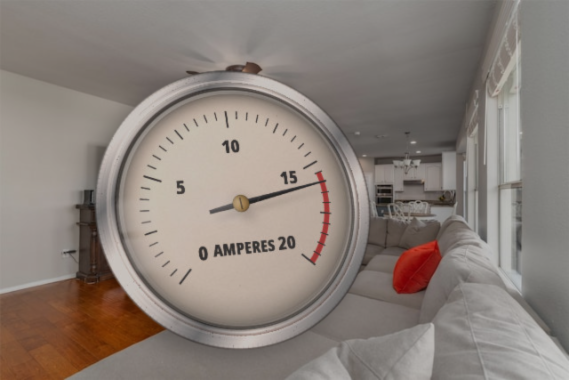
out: 16 A
